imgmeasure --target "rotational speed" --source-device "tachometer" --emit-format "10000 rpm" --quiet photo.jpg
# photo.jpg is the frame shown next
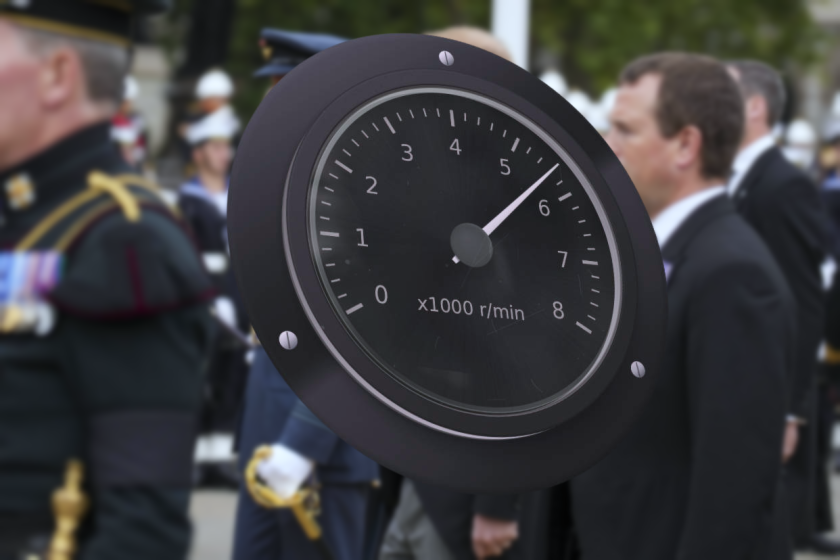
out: 5600 rpm
